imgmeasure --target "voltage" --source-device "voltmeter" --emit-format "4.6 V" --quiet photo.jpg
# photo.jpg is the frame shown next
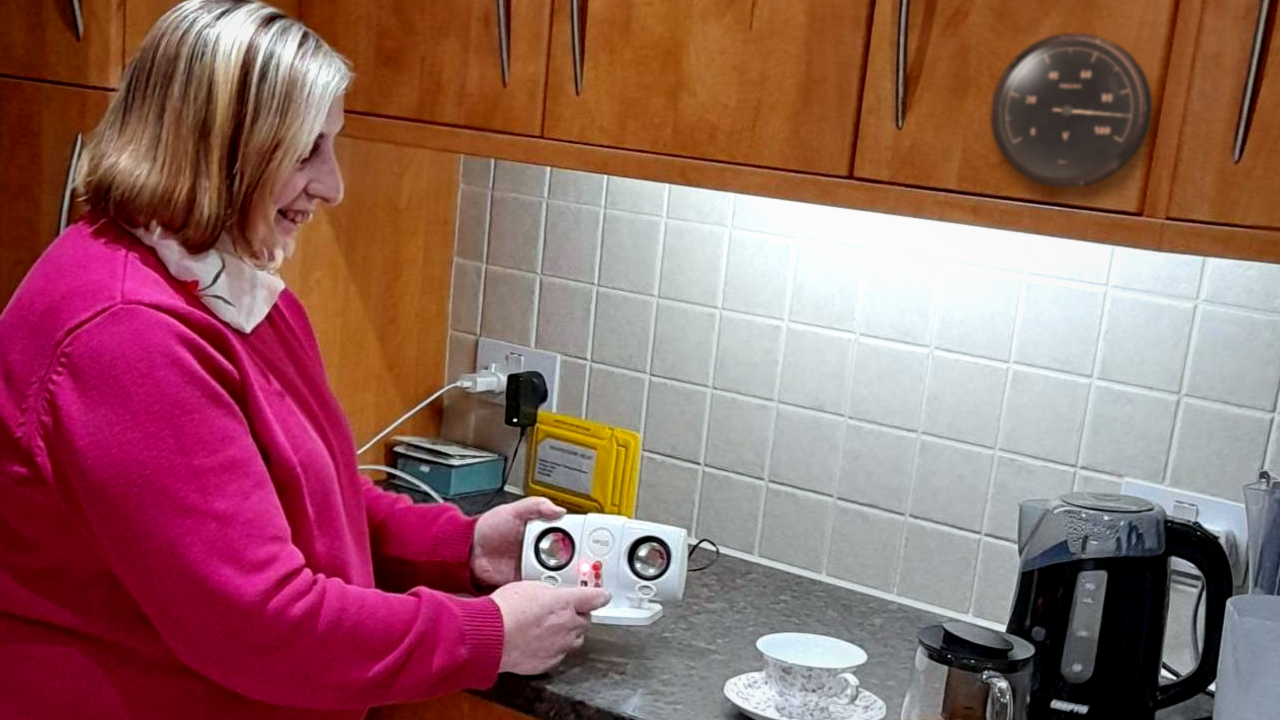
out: 90 V
